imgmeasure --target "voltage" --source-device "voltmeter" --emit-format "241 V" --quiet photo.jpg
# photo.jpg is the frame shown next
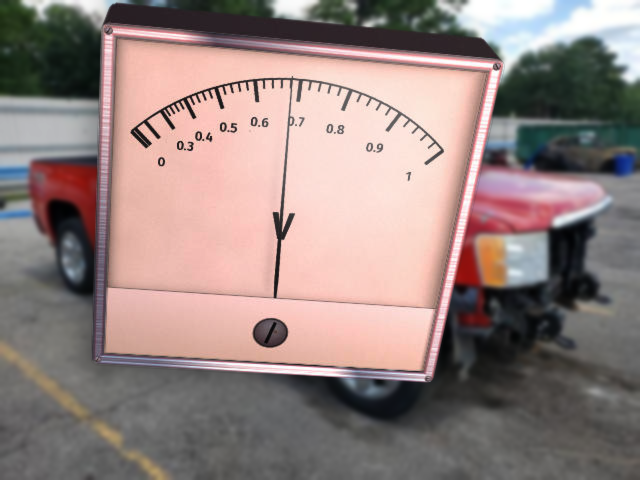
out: 0.68 V
